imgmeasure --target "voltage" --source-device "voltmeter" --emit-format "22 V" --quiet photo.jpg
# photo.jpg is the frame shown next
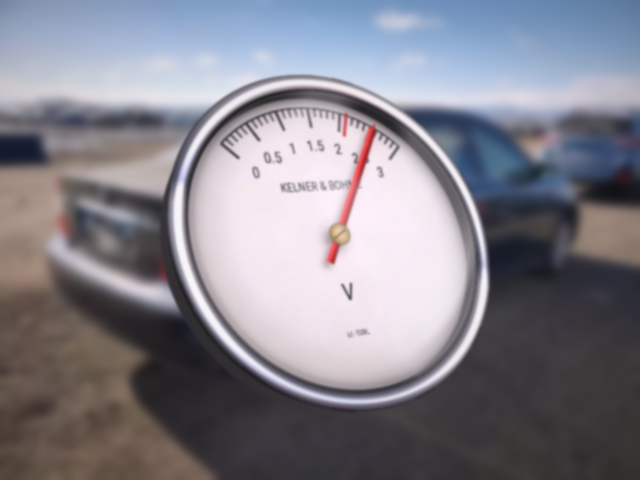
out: 2.5 V
